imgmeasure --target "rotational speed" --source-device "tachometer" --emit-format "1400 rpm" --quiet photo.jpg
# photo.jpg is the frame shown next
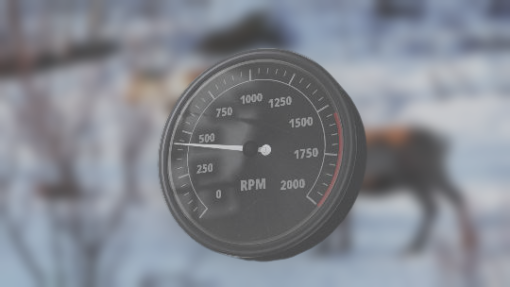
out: 425 rpm
